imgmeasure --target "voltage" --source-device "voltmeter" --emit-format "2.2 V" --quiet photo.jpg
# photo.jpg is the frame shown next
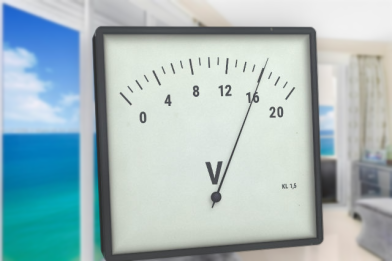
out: 16 V
